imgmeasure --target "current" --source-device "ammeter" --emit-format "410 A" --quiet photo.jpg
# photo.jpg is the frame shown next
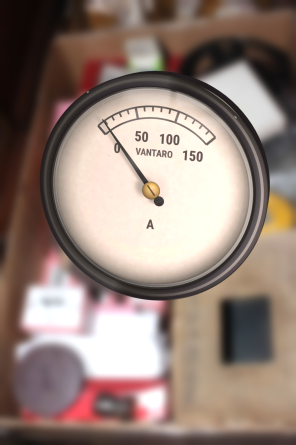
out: 10 A
